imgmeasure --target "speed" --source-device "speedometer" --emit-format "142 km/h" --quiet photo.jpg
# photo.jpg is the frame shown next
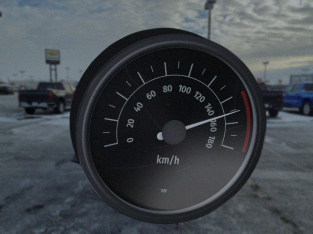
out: 150 km/h
